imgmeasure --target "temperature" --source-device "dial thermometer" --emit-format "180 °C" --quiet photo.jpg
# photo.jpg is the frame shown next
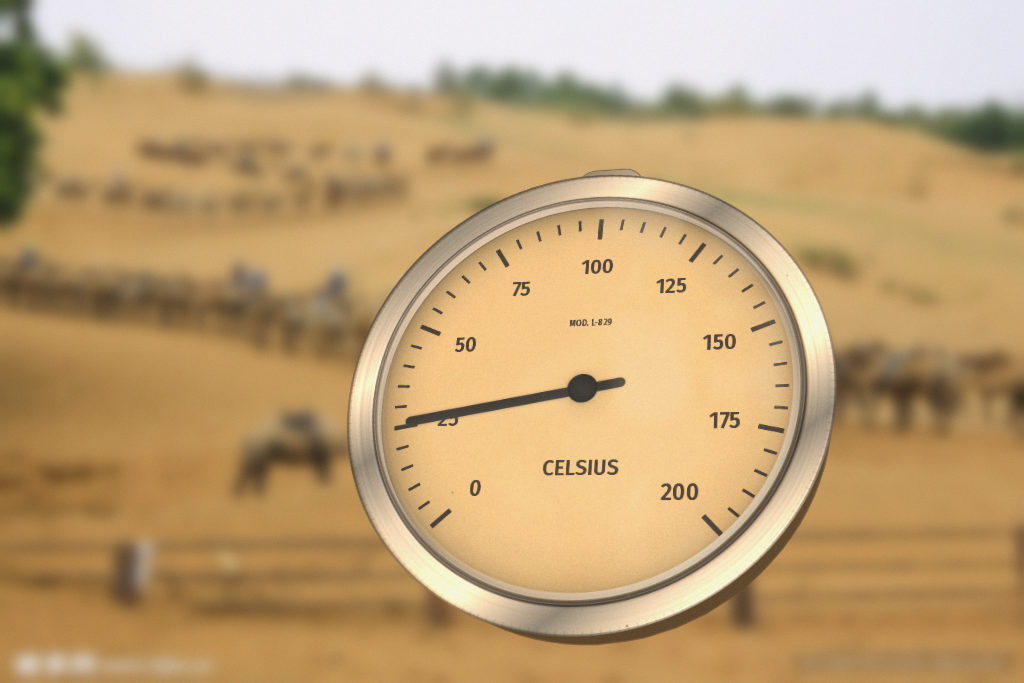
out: 25 °C
